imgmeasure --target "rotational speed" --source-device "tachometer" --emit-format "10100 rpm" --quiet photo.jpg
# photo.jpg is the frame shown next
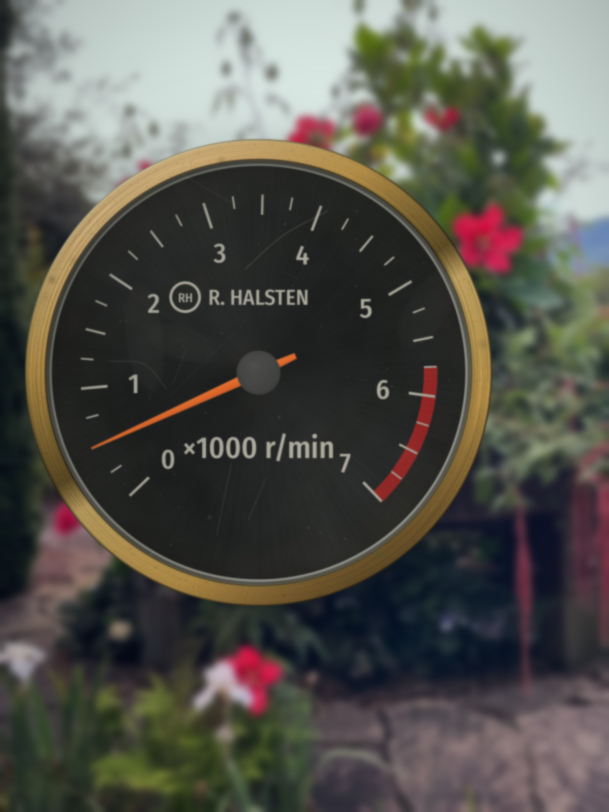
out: 500 rpm
